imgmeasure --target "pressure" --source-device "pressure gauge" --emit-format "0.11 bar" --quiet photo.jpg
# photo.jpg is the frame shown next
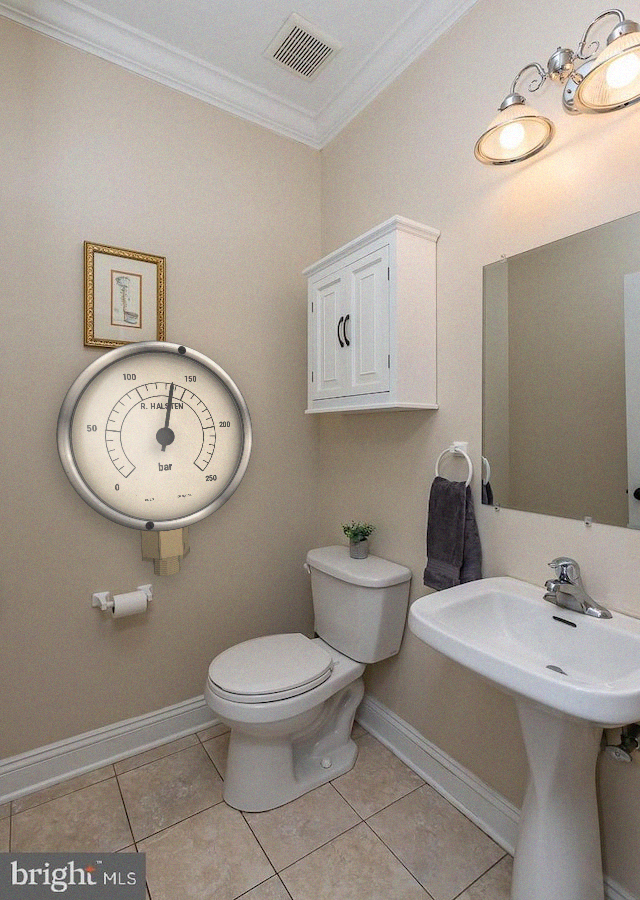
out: 135 bar
